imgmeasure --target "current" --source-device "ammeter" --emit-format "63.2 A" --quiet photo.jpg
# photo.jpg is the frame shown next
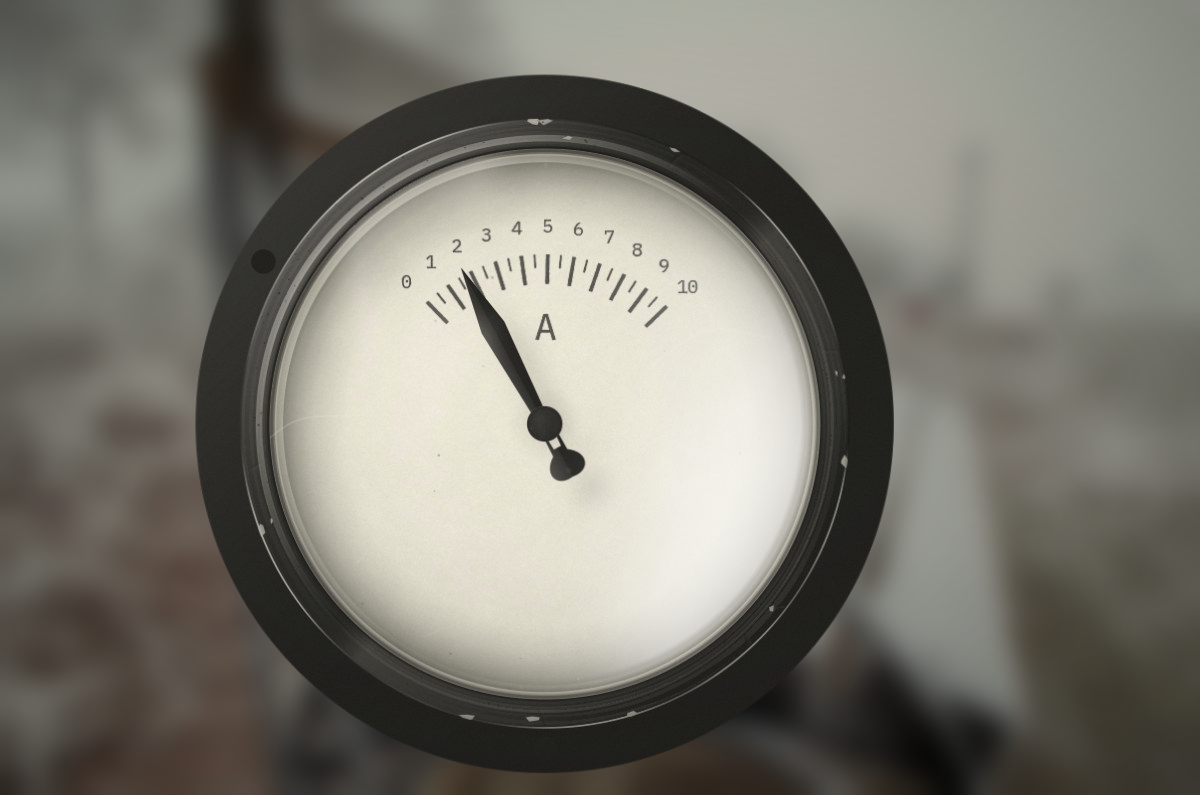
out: 1.75 A
